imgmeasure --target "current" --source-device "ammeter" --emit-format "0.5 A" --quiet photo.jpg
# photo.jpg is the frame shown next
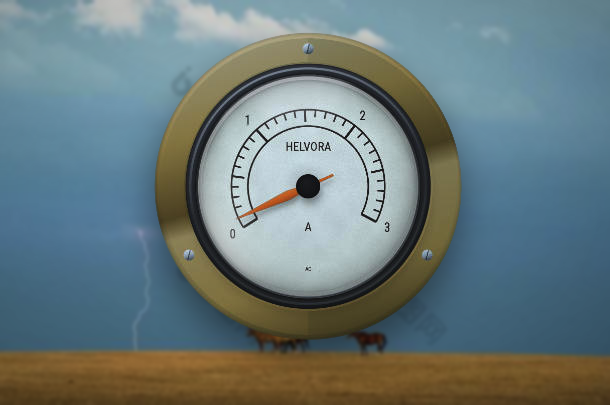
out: 0.1 A
